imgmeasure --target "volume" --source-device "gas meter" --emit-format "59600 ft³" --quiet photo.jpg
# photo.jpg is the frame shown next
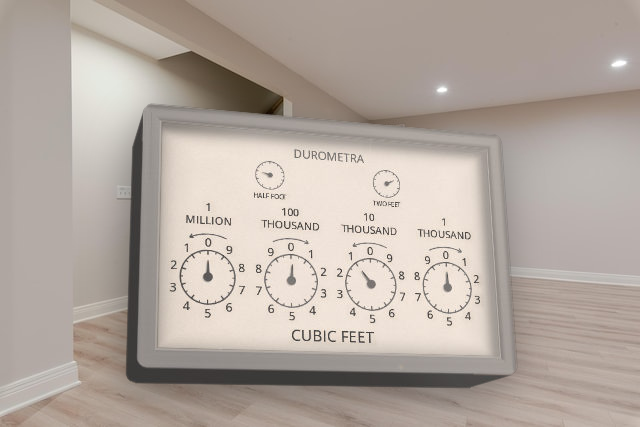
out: 1000 ft³
